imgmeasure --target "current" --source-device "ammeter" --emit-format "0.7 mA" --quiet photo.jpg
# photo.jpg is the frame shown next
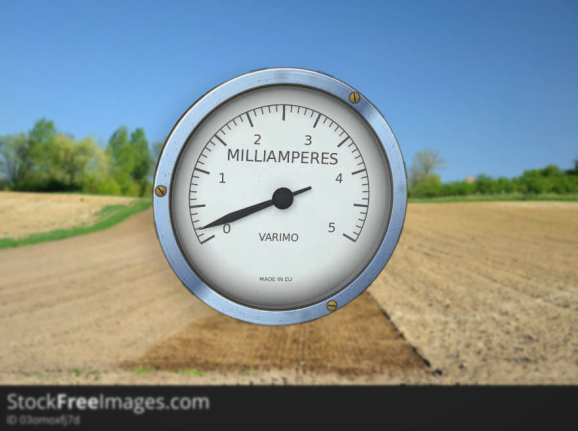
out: 0.2 mA
